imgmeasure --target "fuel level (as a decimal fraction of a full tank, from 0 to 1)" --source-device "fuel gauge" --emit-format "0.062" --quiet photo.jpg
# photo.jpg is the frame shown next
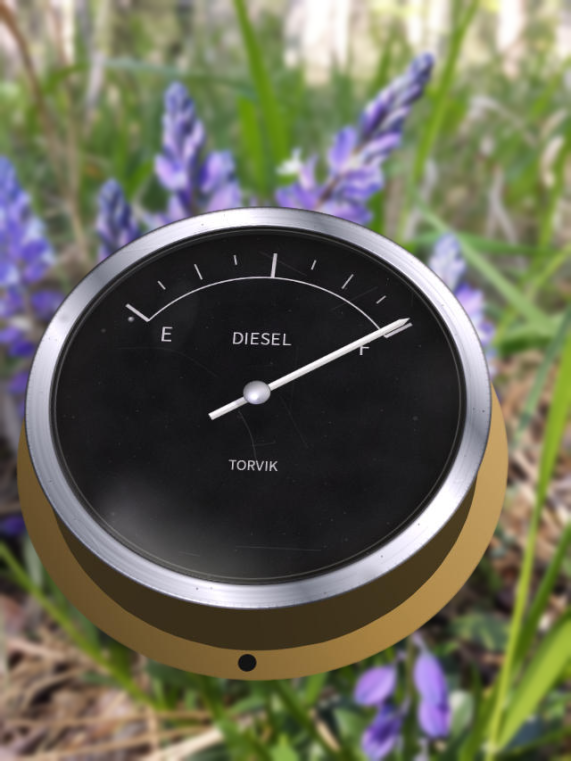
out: 1
